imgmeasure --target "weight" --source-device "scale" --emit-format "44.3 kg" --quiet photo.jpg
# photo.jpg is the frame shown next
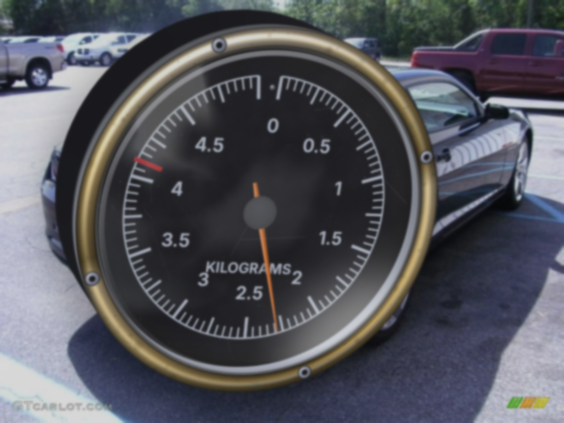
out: 2.3 kg
